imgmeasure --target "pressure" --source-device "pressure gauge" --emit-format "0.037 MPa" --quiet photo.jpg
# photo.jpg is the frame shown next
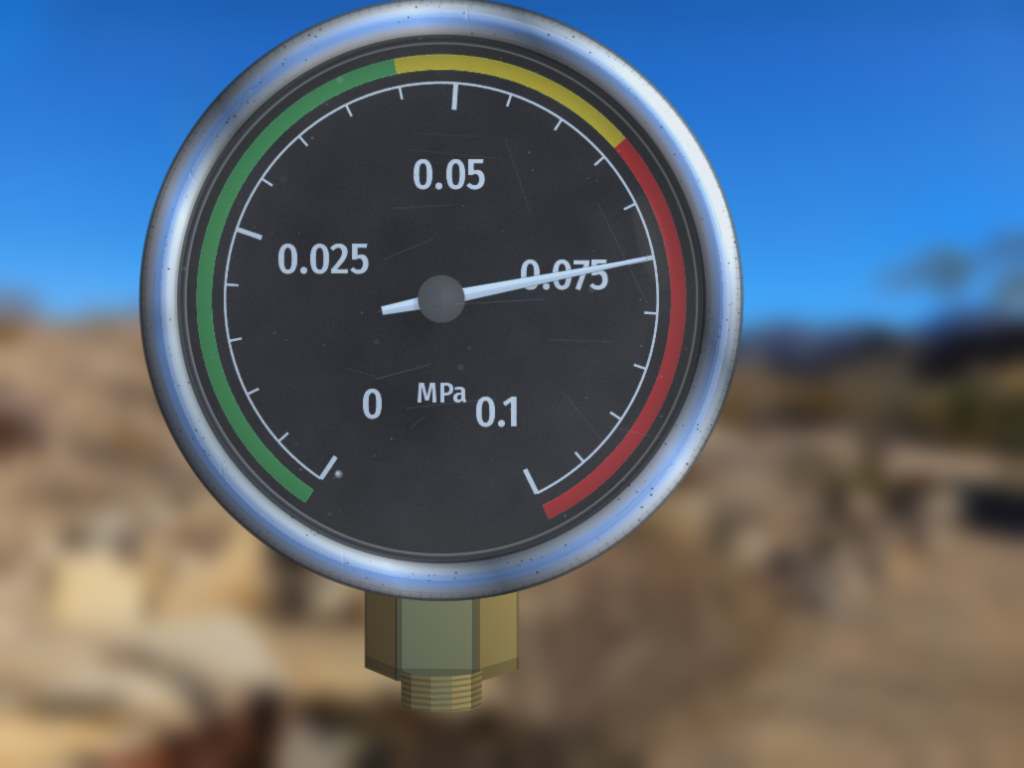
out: 0.075 MPa
